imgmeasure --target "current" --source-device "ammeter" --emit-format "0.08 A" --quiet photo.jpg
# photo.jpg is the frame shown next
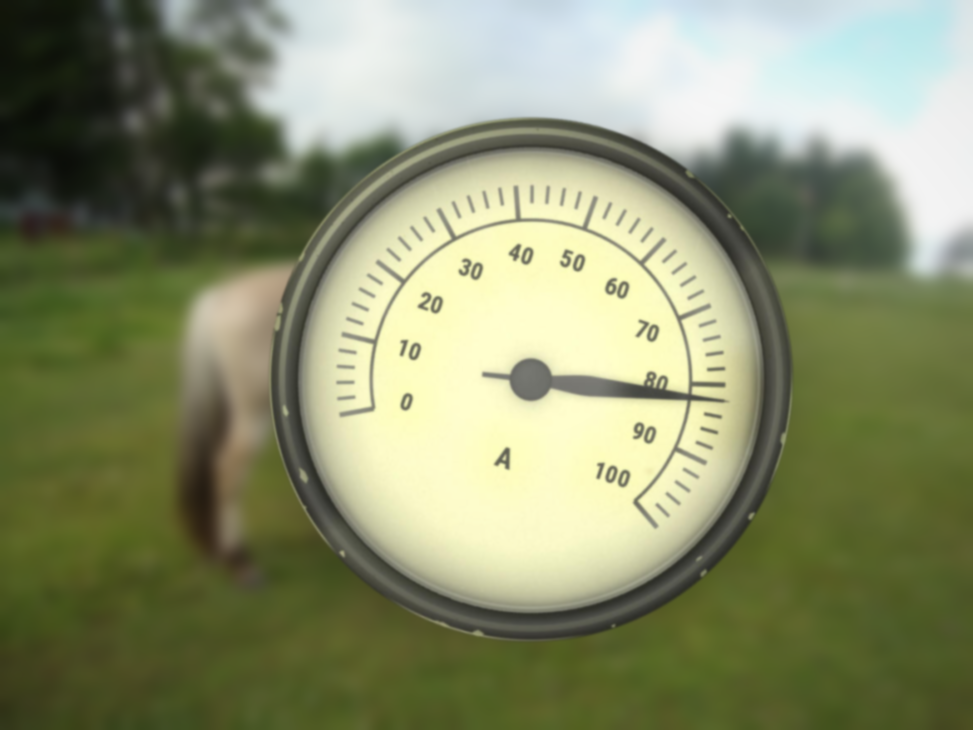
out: 82 A
